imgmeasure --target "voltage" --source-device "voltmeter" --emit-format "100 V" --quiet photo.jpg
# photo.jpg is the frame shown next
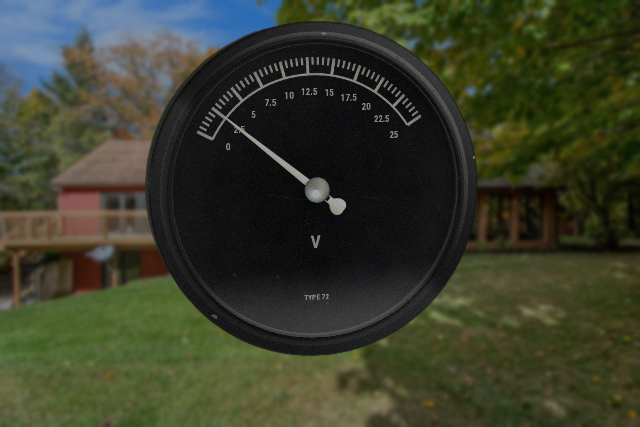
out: 2.5 V
